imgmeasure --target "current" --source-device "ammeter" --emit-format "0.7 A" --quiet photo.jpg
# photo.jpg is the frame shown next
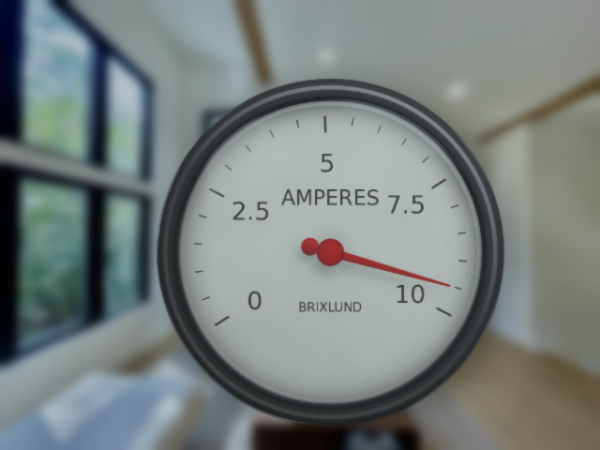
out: 9.5 A
